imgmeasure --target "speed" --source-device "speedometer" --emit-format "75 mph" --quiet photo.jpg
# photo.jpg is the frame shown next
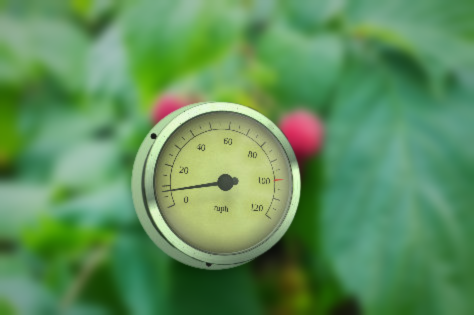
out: 7.5 mph
